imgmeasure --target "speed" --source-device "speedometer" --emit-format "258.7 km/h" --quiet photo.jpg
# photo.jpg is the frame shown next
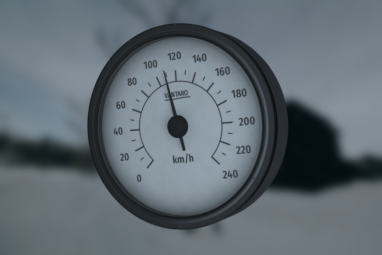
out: 110 km/h
